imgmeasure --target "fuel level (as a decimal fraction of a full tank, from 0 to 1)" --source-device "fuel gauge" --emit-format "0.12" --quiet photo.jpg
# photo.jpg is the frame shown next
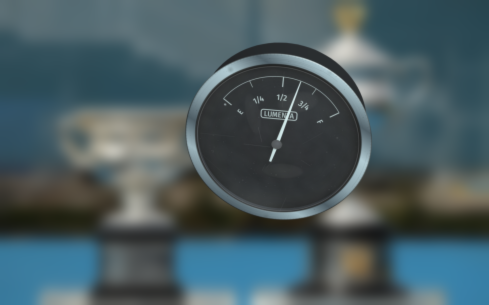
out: 0.625
